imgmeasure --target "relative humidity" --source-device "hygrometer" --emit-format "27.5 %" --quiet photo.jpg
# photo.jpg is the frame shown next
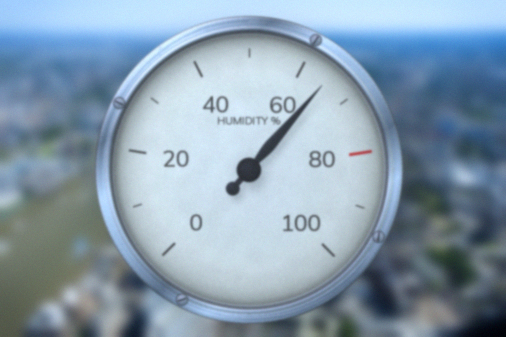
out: 65 %
